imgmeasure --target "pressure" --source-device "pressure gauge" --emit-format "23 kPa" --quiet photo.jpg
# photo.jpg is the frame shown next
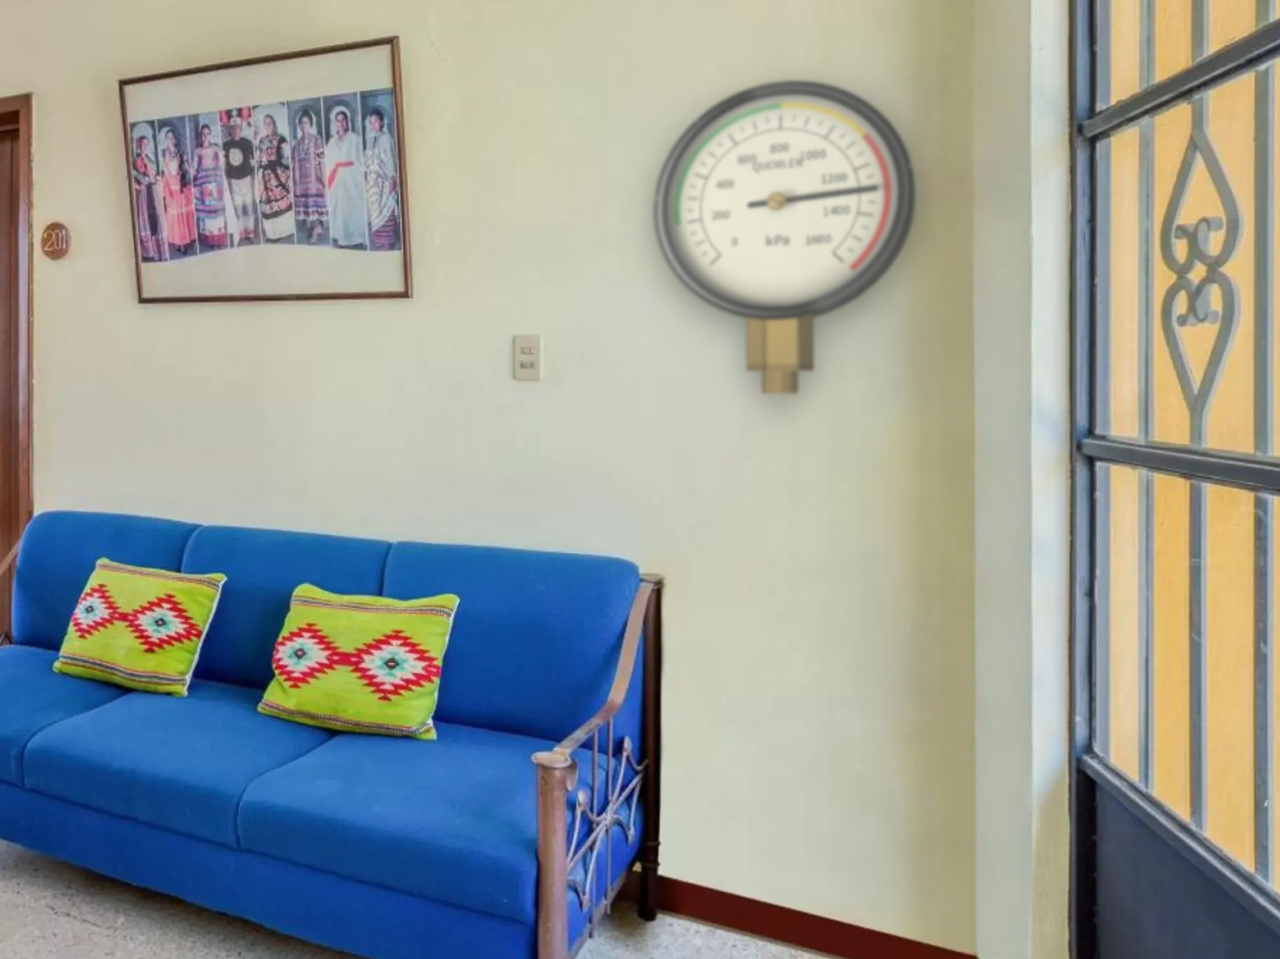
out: 1300 kPa
